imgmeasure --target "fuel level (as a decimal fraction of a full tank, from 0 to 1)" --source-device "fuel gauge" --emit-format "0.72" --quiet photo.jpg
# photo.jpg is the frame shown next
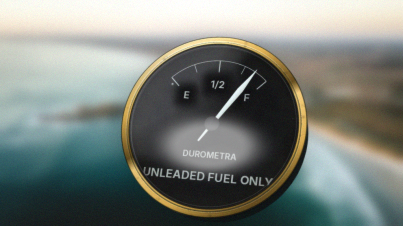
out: 0.875
